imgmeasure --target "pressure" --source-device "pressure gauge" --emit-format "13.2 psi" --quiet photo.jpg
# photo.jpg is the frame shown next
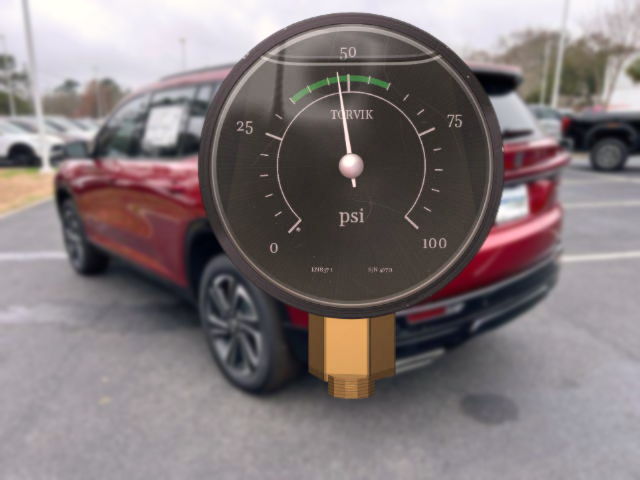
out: 47.5 psi
